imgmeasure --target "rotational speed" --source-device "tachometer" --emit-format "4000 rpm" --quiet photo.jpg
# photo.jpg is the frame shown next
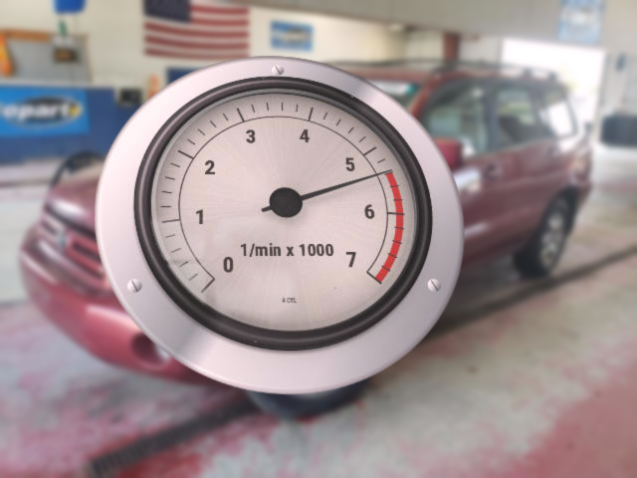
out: 5400 rpm
